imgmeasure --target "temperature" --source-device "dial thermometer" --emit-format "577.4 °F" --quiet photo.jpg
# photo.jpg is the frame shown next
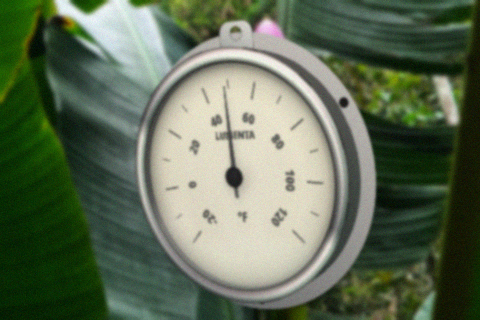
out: 50 °F
